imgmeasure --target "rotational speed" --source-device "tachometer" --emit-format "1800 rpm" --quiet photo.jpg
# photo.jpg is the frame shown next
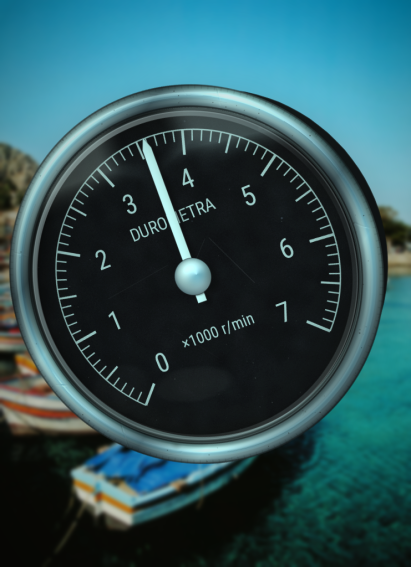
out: 3600 rpm
